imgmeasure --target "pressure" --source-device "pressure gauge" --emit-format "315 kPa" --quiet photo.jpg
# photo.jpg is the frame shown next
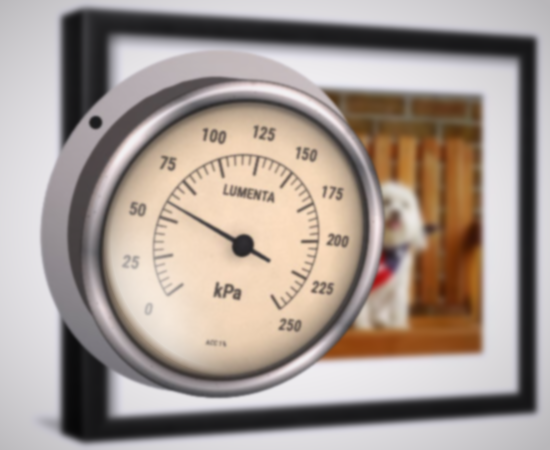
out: 60 kPa
